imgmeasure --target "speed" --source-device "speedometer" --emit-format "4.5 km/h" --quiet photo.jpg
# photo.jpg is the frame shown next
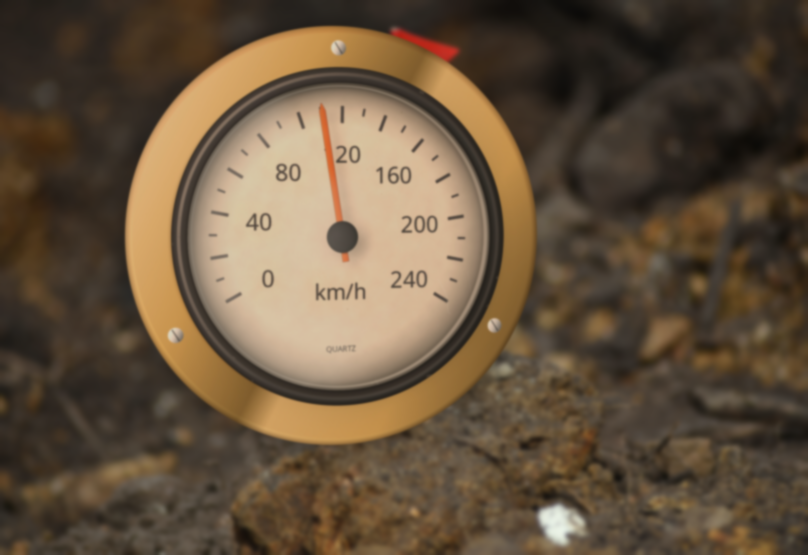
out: 110 km/h
